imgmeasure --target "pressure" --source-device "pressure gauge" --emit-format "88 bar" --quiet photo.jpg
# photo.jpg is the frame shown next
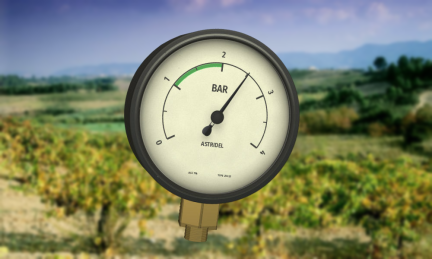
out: 2.5 bar
